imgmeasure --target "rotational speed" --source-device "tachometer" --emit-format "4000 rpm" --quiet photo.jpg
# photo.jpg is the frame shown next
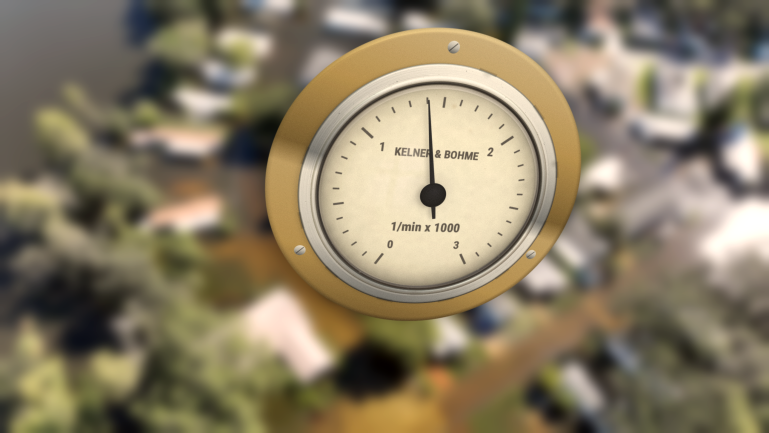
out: 1400 rpm
